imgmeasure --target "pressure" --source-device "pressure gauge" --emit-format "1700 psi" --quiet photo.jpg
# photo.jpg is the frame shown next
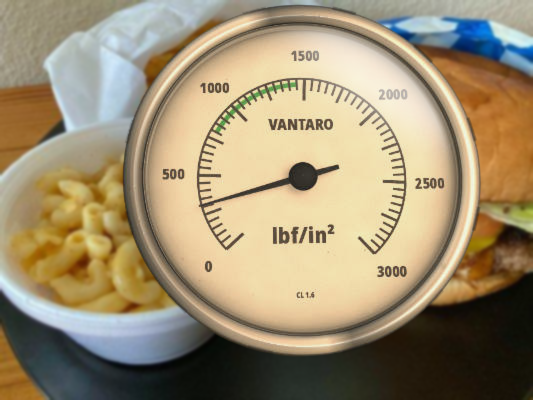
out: 300 psi
